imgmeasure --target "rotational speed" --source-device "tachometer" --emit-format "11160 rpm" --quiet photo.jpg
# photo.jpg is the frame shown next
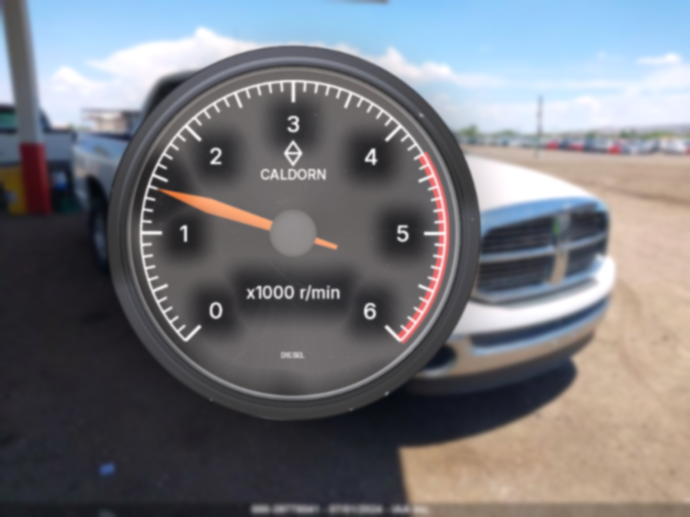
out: 1400 rpm
